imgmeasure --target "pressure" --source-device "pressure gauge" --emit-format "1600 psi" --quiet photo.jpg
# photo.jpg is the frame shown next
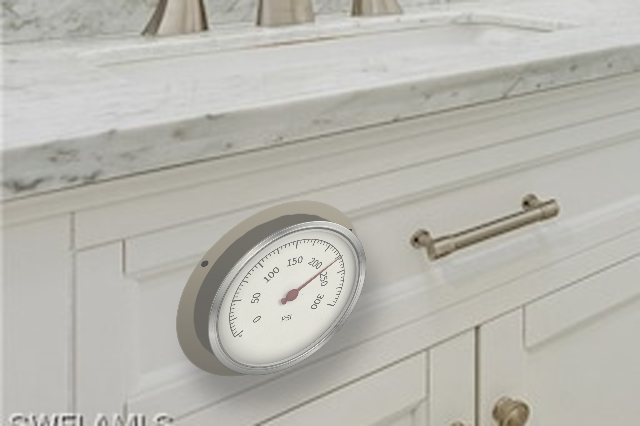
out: 225 psi
